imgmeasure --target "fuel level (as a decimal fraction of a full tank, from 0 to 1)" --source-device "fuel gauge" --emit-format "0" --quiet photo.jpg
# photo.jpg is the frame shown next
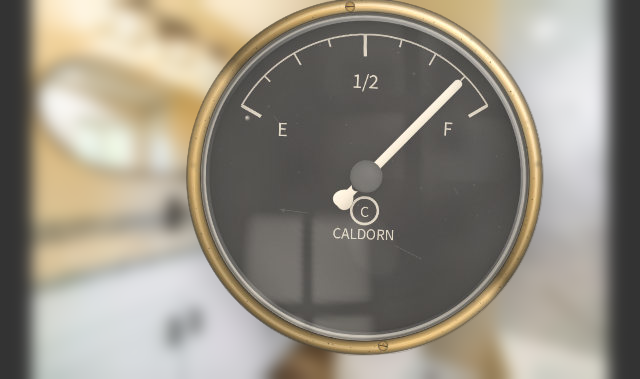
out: 0.875
